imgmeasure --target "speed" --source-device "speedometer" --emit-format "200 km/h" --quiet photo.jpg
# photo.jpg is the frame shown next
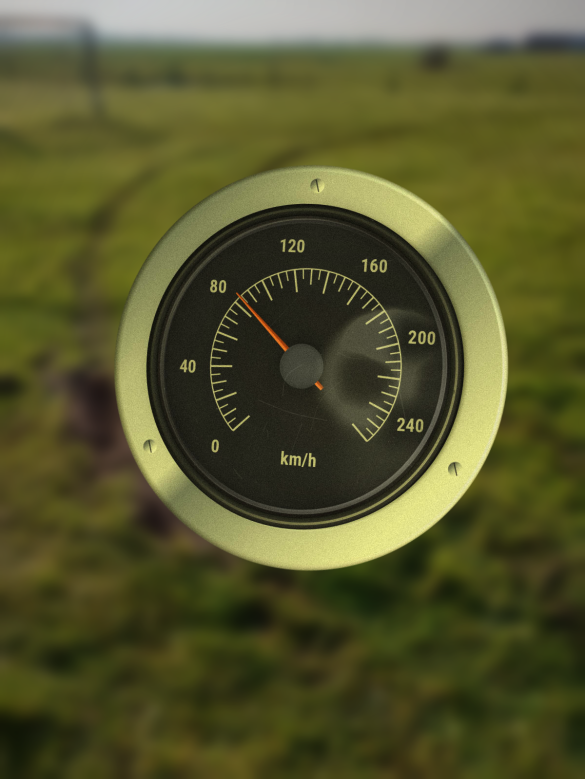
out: 85 km/h
